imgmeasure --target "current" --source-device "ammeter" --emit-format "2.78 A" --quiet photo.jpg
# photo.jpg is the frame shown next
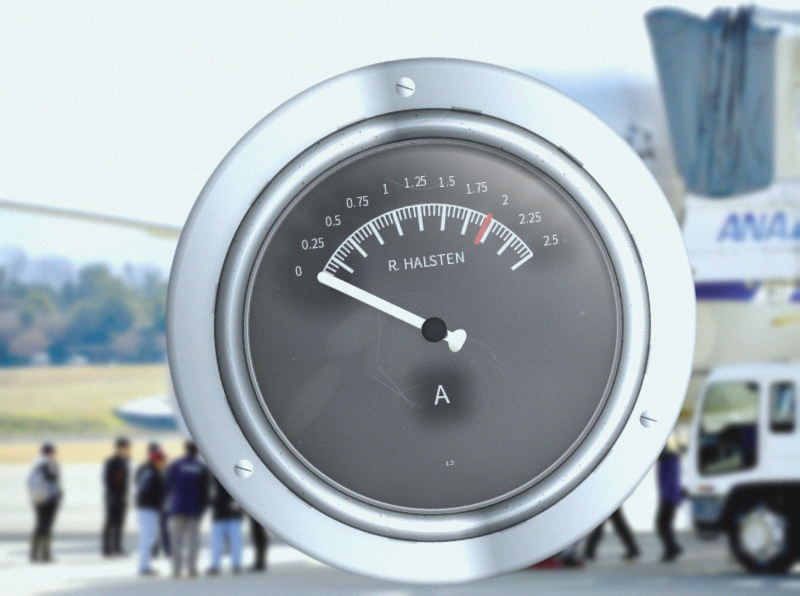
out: 0.05 A
